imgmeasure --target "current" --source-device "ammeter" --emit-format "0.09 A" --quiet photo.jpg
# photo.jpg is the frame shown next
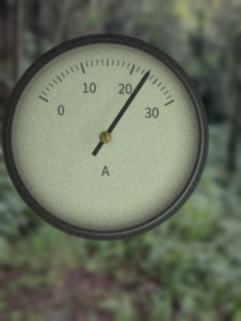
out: 23 A
